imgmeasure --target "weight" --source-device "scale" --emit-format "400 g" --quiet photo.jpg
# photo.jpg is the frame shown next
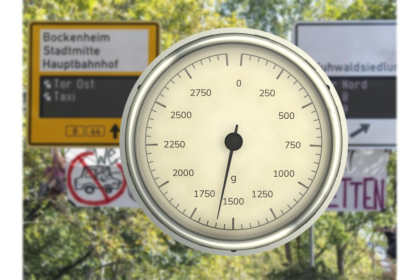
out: 1600 g
